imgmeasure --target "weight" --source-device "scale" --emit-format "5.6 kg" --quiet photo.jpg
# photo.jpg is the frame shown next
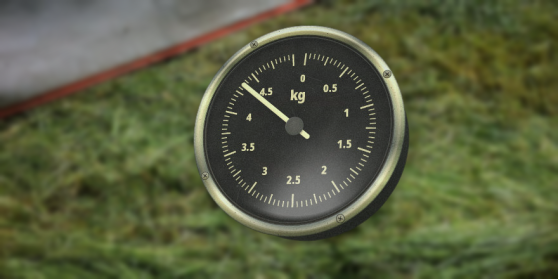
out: 4.35 kg
